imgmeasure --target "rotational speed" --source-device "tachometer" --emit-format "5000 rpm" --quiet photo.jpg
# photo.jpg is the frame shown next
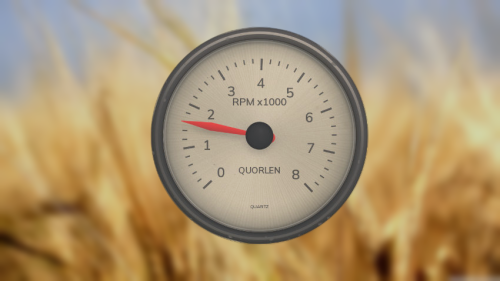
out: 1600 rpm
